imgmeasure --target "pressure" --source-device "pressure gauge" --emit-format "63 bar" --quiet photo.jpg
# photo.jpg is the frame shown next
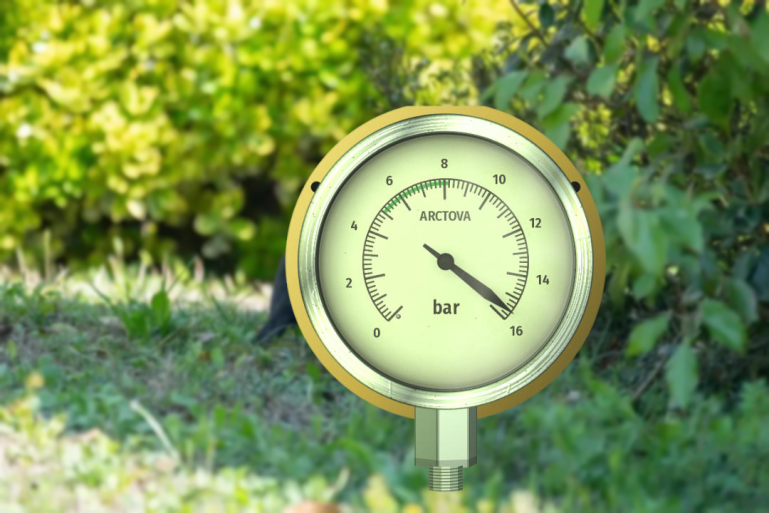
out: 15.6 bar
